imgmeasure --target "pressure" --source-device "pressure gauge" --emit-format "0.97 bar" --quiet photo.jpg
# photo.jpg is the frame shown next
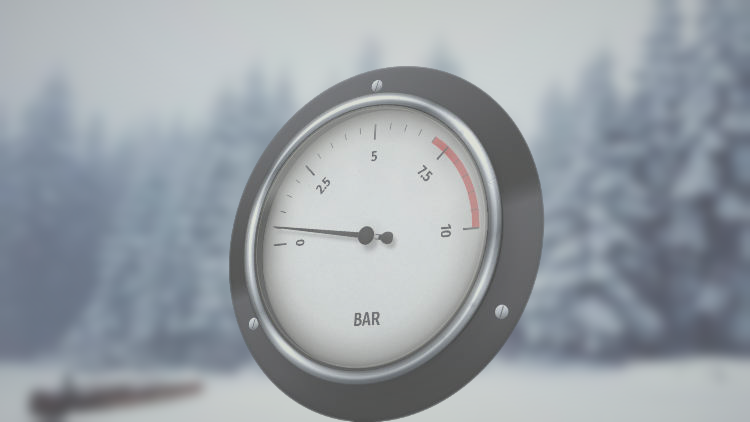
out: 0.5 bar
